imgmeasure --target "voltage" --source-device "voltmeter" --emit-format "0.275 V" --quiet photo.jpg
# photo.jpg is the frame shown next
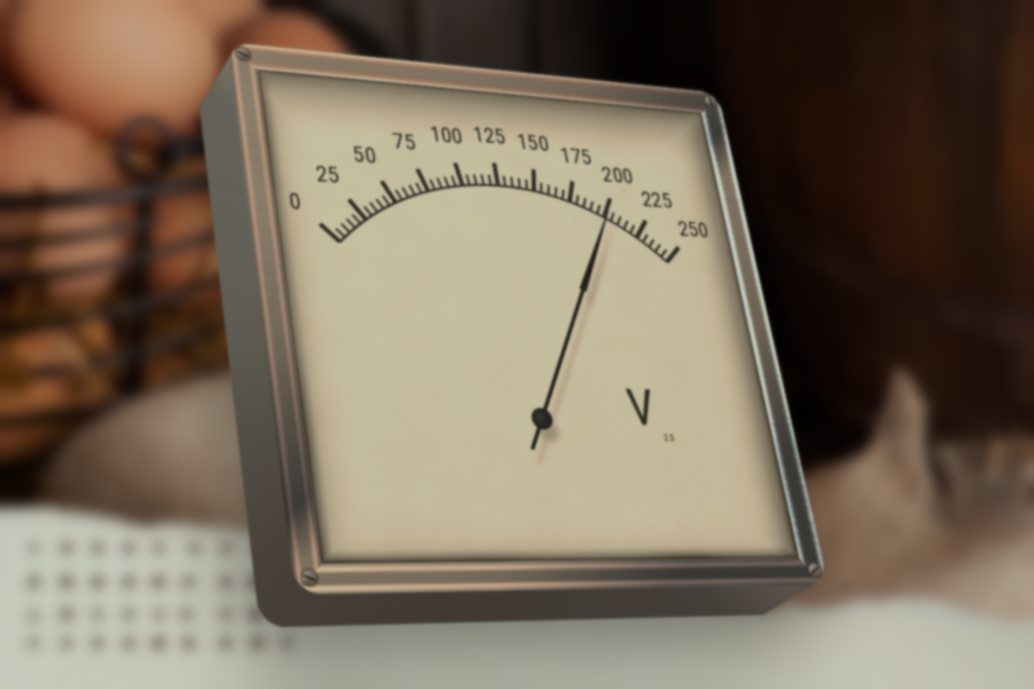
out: 200 V
